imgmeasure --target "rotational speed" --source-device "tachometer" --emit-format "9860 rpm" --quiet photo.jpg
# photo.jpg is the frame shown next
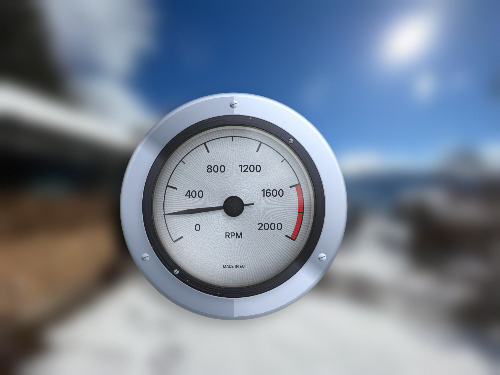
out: 200 rpm
